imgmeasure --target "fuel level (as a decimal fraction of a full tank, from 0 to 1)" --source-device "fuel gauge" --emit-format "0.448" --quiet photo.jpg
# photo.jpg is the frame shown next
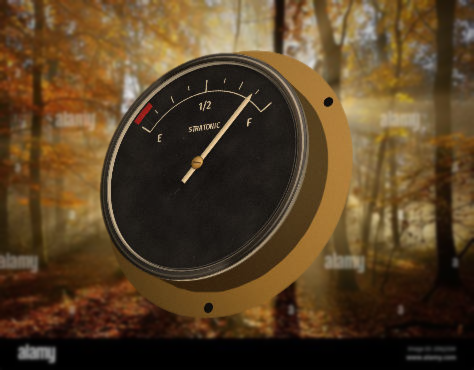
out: 0.875
